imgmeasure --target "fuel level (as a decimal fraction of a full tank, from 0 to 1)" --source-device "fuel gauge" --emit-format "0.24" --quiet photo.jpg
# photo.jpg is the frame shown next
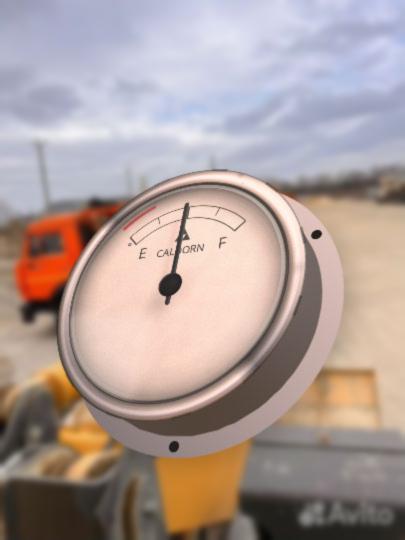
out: 0.5
